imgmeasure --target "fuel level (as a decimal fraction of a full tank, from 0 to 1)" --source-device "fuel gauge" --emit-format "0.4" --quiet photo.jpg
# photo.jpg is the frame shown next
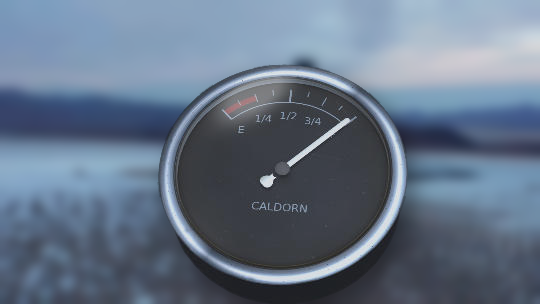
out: 1
